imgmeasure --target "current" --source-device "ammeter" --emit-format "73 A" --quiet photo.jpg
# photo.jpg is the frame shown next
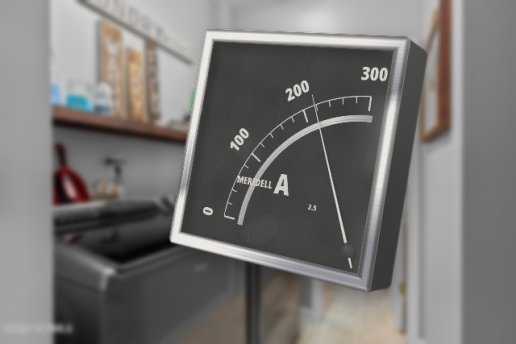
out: 220 A
